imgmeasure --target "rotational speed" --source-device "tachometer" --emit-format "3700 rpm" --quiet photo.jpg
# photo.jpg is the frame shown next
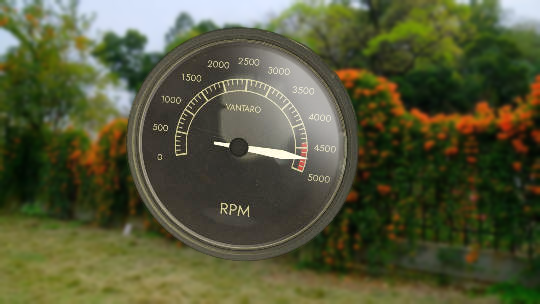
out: 4700 rpm
